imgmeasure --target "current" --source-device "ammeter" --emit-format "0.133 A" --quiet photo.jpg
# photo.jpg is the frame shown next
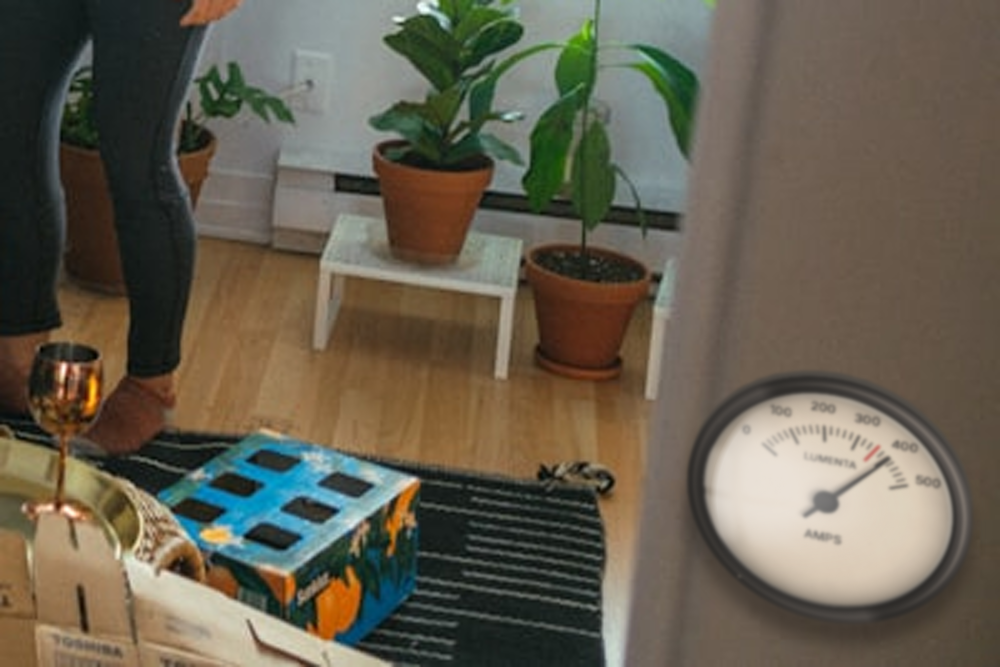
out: 400 A
